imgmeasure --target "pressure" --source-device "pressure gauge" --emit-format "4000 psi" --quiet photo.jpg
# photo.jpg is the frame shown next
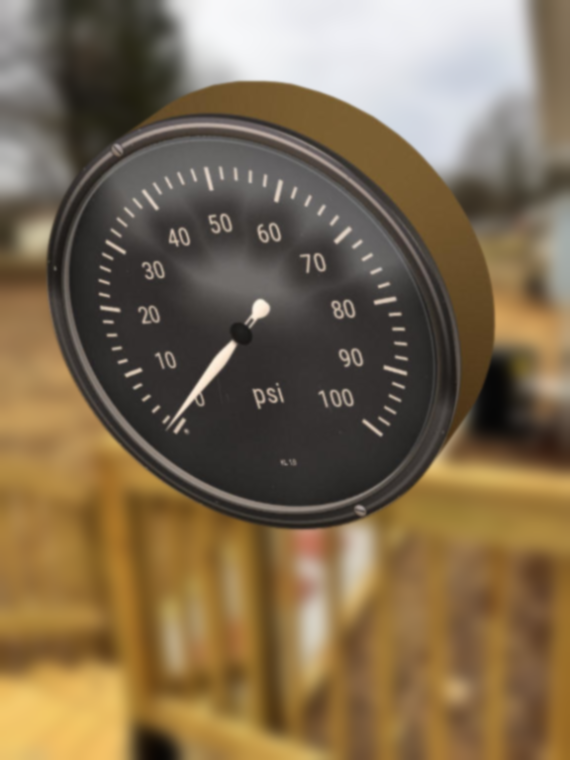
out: 1 psi
